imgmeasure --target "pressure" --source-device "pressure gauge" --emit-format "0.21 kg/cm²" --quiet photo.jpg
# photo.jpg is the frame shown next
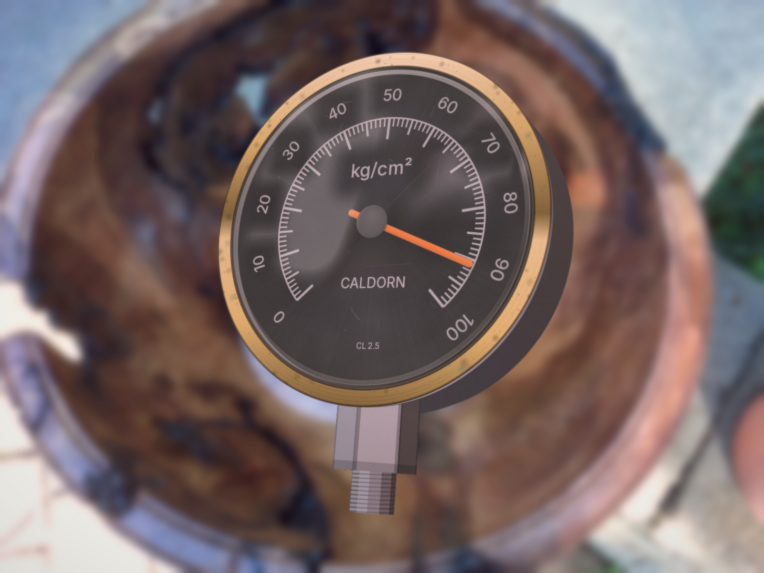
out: 91 kg/cm²
